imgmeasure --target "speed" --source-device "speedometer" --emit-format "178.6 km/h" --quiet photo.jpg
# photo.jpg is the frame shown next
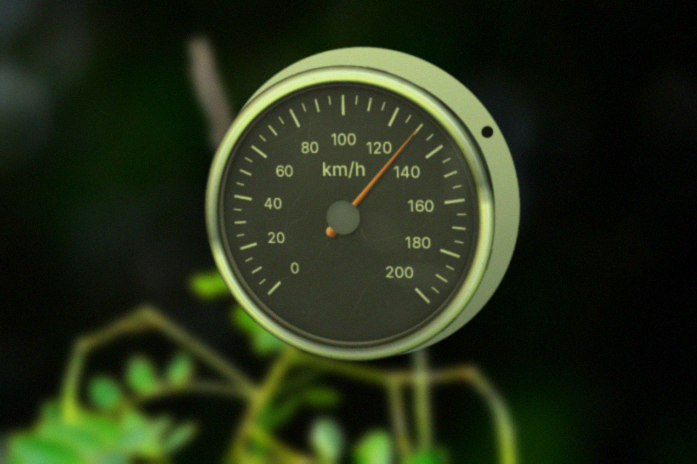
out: 130 km/h
